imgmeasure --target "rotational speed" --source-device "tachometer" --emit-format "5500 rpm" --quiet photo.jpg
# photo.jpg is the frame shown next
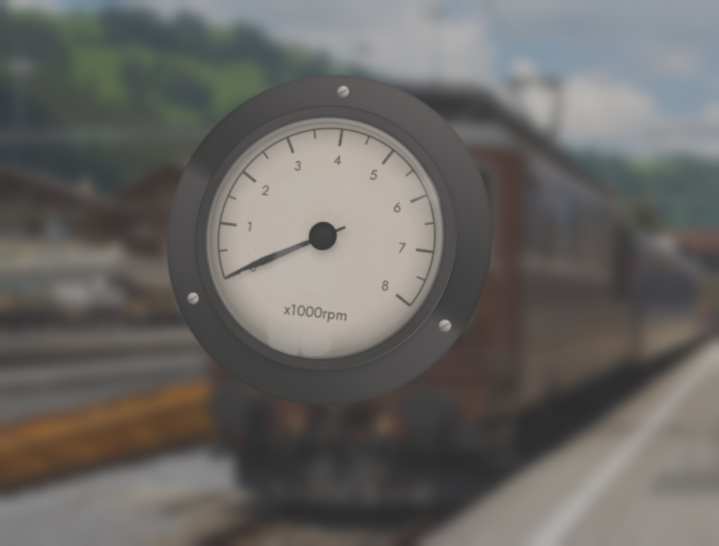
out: 0 rpm
